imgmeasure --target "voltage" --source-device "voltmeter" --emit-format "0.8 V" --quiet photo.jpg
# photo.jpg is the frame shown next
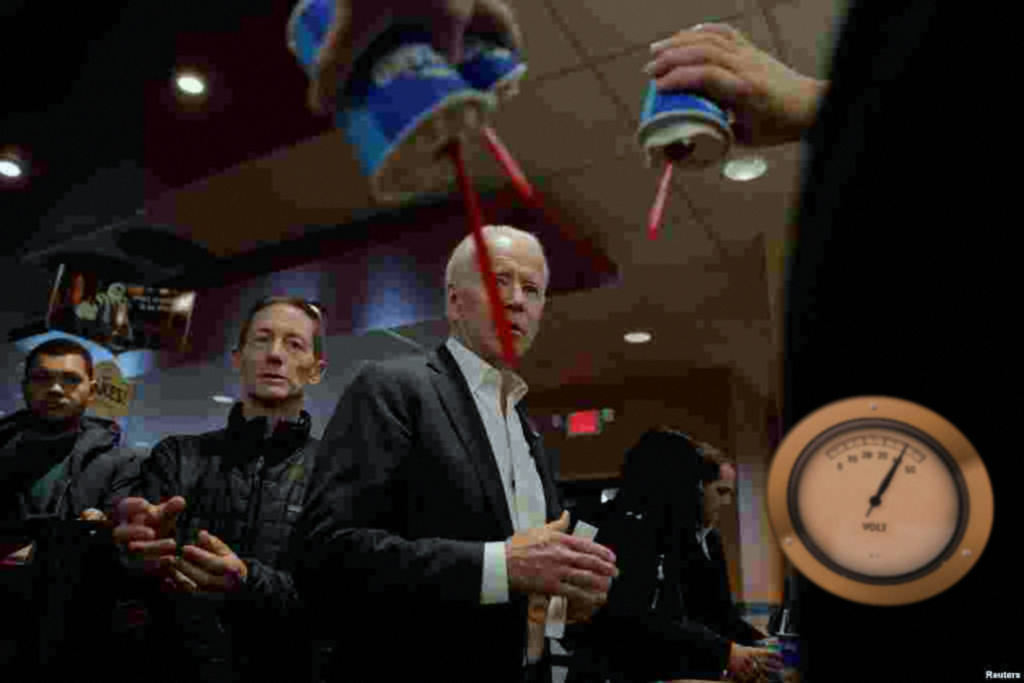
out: 40 V
